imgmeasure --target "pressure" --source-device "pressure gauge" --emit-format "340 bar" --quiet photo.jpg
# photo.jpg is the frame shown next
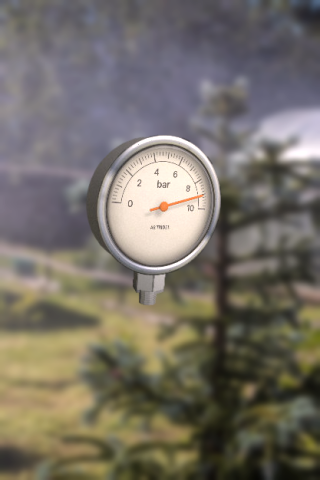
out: 9 bar
